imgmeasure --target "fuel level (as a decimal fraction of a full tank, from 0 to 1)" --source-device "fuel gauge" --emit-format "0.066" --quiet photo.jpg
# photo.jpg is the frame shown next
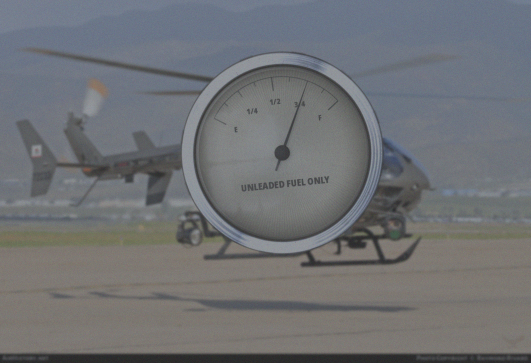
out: 0.75
